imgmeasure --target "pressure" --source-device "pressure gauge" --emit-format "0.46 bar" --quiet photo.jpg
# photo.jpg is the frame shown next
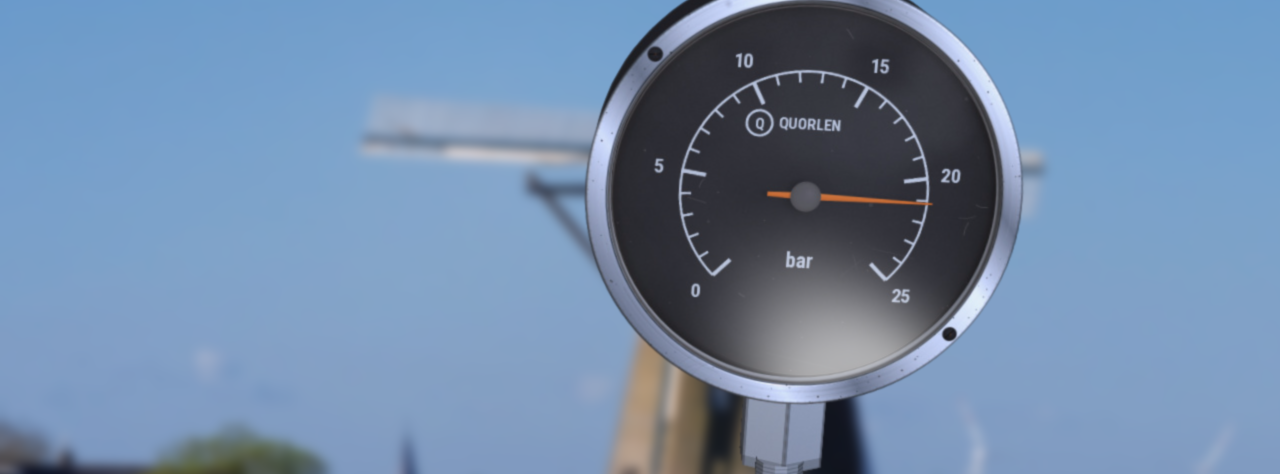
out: 21 bar
